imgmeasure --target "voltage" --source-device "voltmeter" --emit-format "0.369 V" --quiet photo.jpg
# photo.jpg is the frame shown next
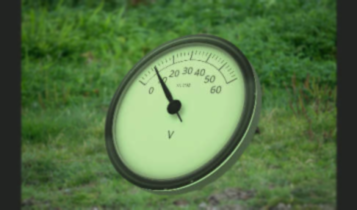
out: 10 V
